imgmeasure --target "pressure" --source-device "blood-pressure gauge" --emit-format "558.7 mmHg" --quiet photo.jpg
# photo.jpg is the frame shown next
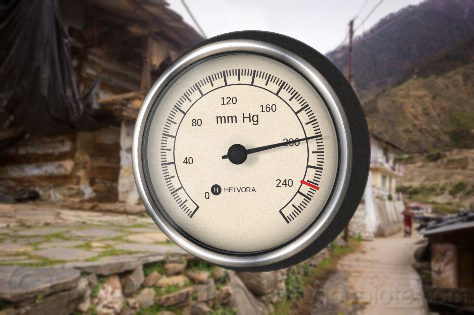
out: 200 mmHg
